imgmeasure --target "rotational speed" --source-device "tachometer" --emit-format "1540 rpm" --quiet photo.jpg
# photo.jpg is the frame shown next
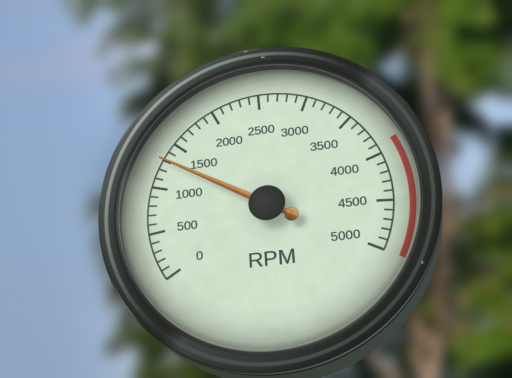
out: 1300 rpm
